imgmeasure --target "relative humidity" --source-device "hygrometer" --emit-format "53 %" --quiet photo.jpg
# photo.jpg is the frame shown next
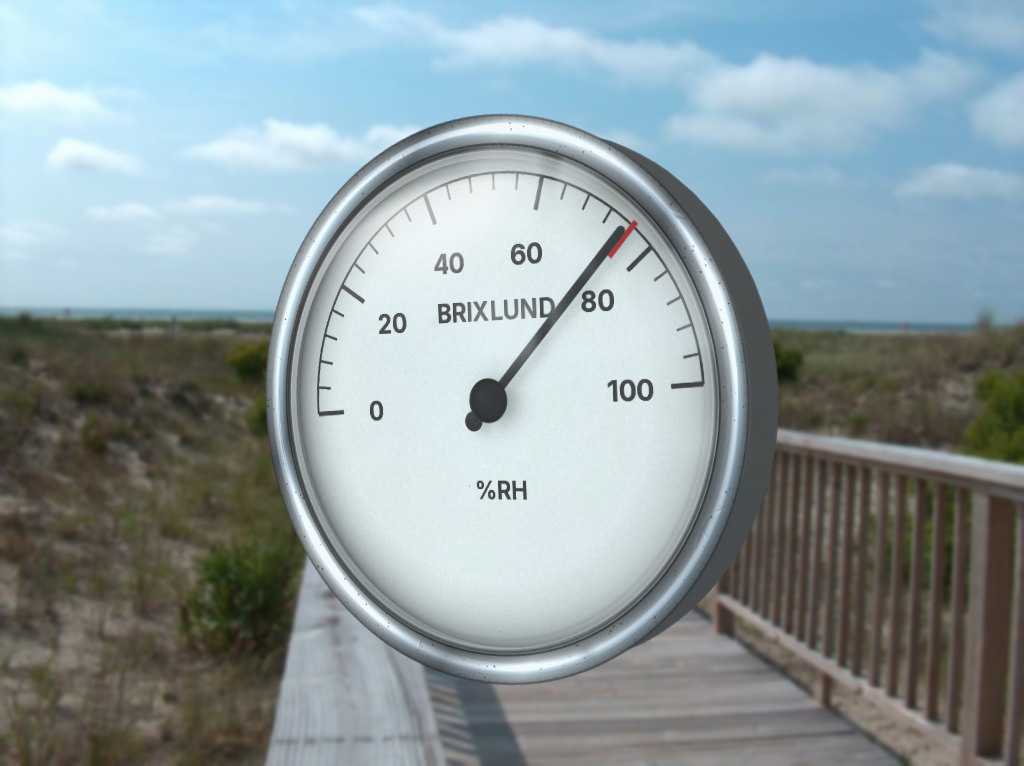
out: 76 %
